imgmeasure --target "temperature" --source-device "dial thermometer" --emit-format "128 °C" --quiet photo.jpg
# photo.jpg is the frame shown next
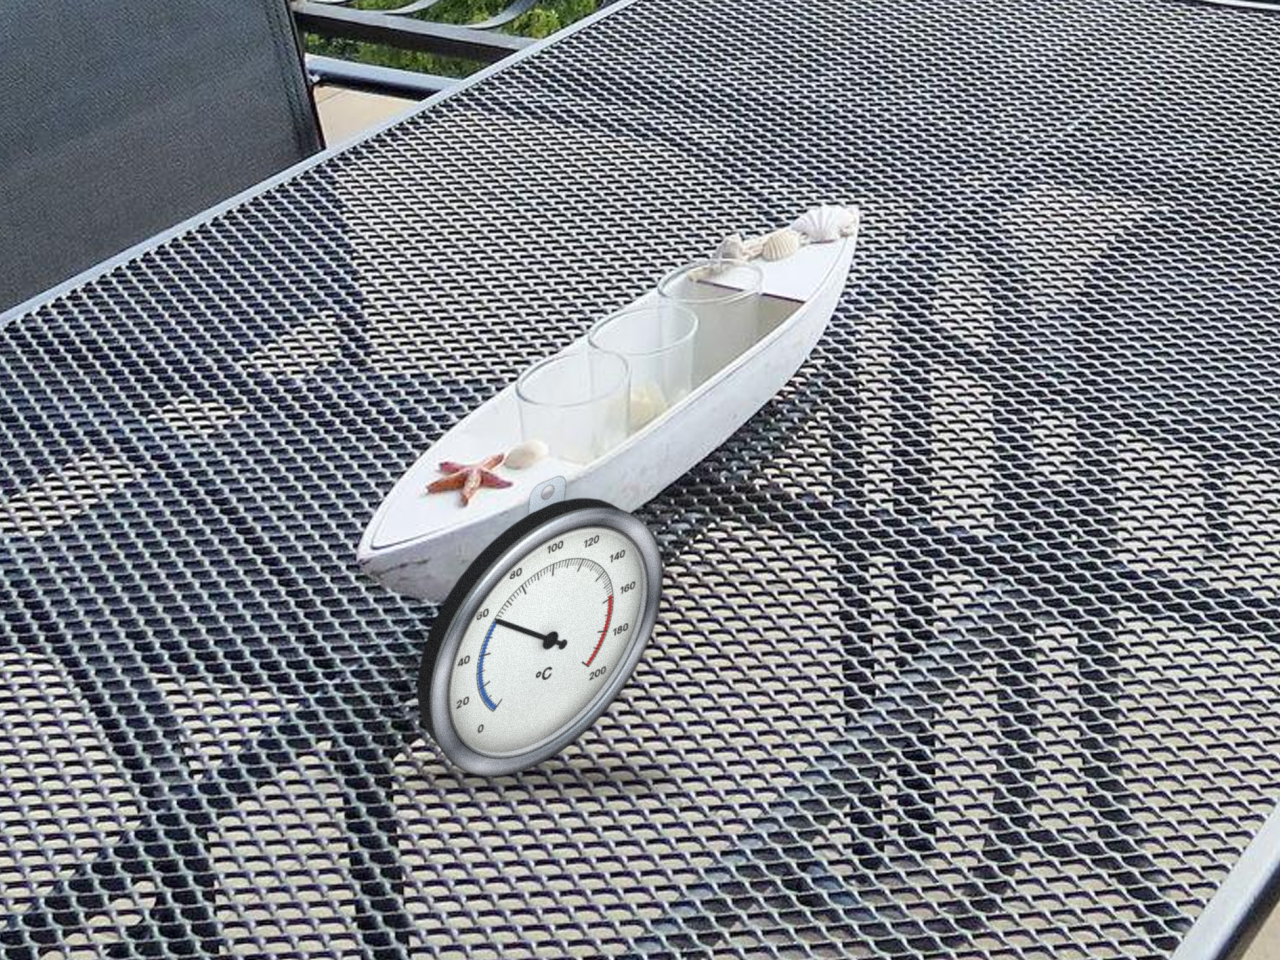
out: 60 °C
